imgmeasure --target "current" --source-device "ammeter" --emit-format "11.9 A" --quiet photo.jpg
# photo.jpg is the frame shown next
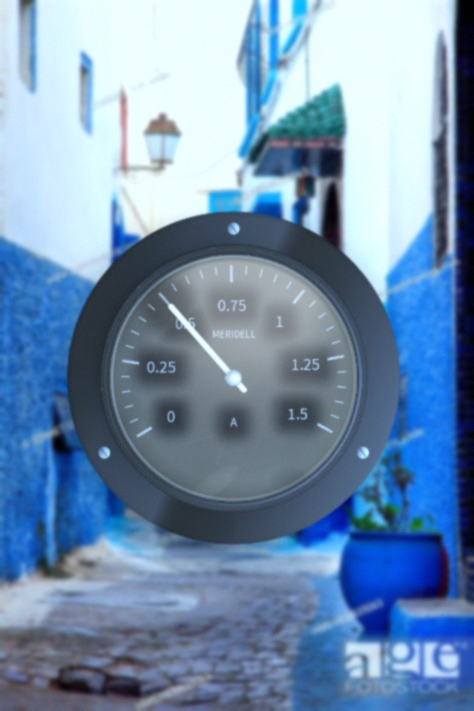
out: 0.5 A
